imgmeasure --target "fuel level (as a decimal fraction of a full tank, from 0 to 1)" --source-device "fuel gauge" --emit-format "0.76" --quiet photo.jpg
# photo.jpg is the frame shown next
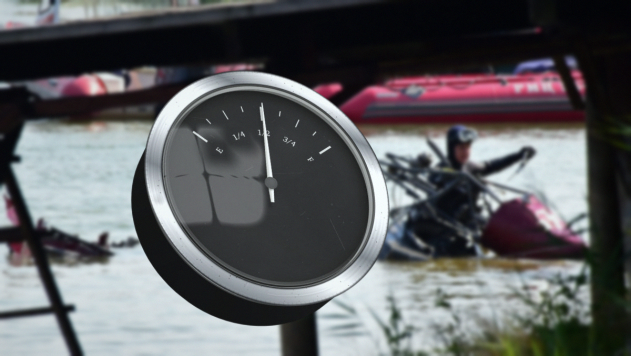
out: 0.5
